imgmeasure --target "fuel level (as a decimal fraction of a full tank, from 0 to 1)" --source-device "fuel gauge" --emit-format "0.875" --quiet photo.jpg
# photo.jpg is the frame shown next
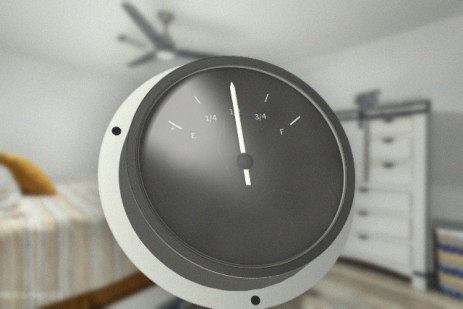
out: 0.5
